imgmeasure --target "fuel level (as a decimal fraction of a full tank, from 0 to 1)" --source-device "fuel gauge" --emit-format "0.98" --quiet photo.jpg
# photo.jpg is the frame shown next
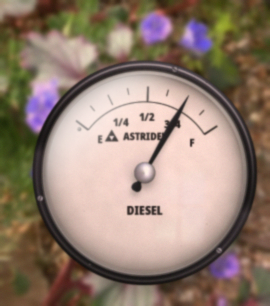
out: 0.75
